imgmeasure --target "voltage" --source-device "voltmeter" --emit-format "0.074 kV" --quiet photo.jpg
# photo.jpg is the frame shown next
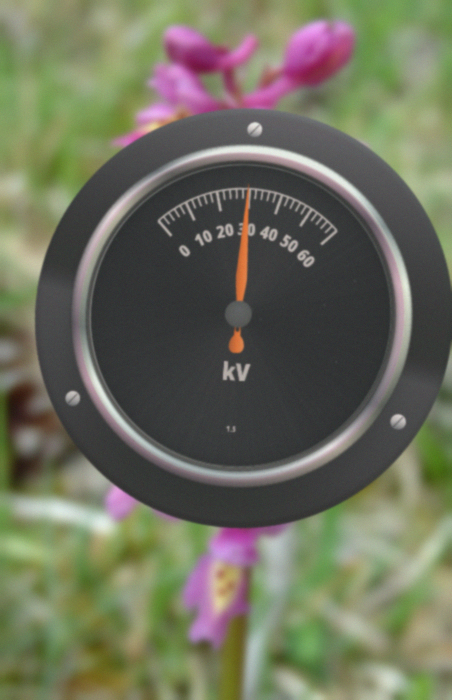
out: 30 kV
